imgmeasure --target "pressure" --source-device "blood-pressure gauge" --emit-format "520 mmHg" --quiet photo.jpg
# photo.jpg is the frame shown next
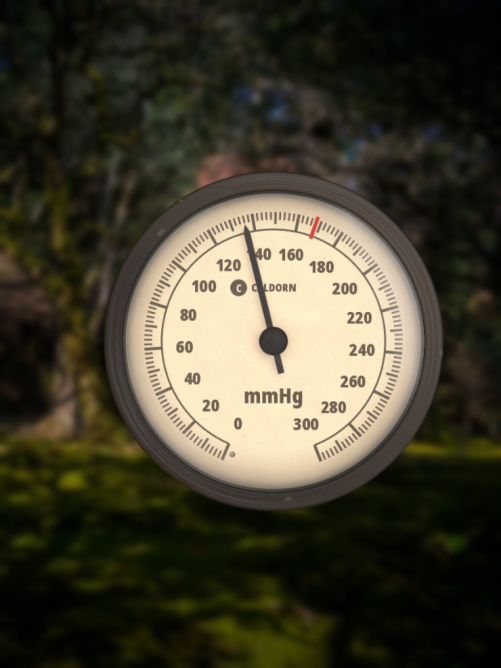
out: 136 mmHg
